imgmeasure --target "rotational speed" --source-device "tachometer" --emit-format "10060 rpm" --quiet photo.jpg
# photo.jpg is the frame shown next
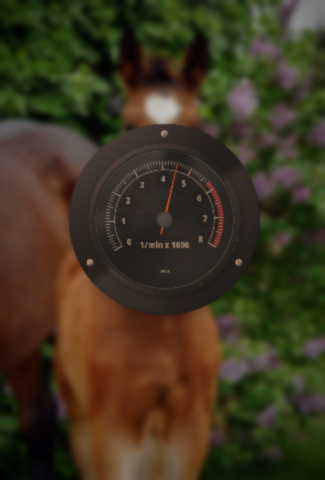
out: 4500 rpm
